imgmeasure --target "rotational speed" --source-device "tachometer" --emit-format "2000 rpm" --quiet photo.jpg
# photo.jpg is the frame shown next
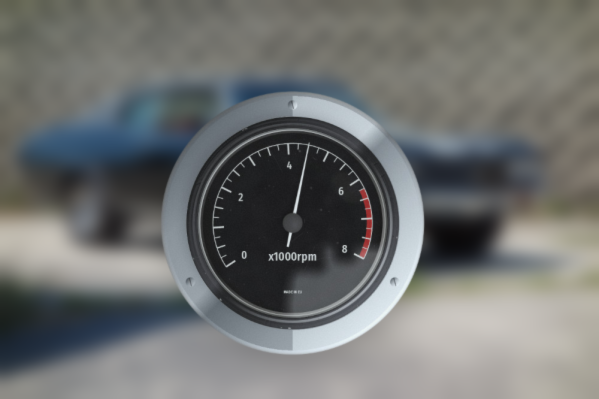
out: 4500 rpm
